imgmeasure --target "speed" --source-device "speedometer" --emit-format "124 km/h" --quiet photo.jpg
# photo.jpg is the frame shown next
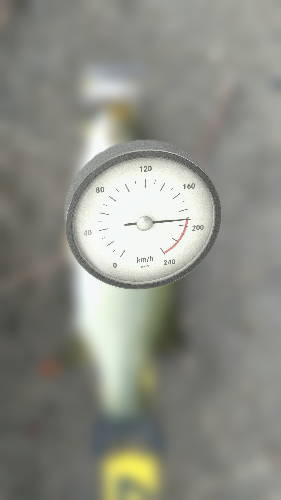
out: 190 km/h
